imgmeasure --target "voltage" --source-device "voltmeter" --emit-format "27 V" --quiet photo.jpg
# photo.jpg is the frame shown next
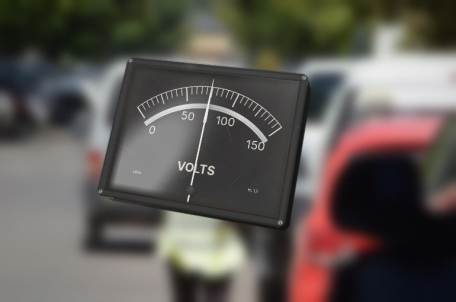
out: 75 V
